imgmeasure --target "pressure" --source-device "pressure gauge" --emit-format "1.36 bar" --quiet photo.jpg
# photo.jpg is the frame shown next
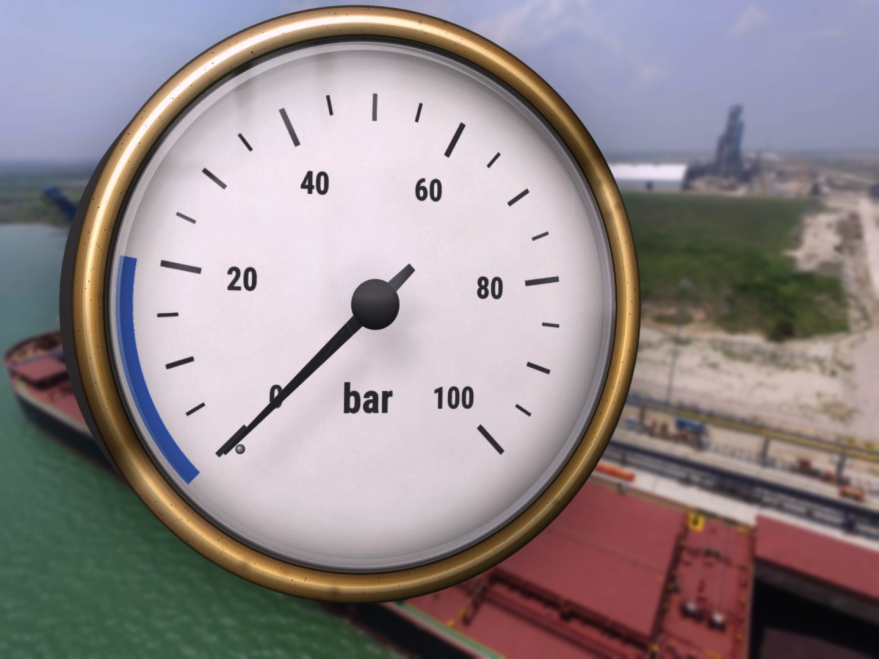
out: 0 bar
